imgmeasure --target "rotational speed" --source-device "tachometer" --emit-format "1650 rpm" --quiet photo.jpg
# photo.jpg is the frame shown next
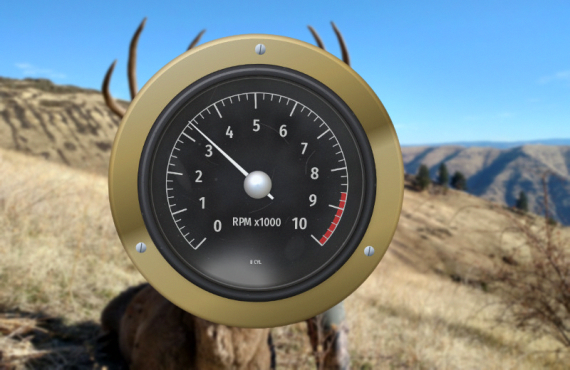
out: 3300 rpm
